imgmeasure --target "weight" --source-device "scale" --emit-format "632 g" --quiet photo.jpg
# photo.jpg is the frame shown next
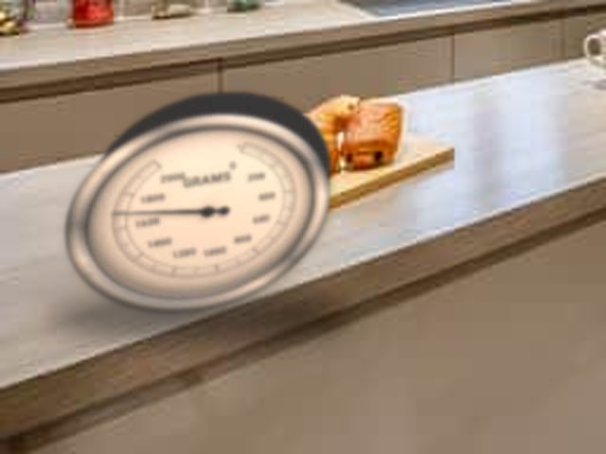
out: 1700 g
